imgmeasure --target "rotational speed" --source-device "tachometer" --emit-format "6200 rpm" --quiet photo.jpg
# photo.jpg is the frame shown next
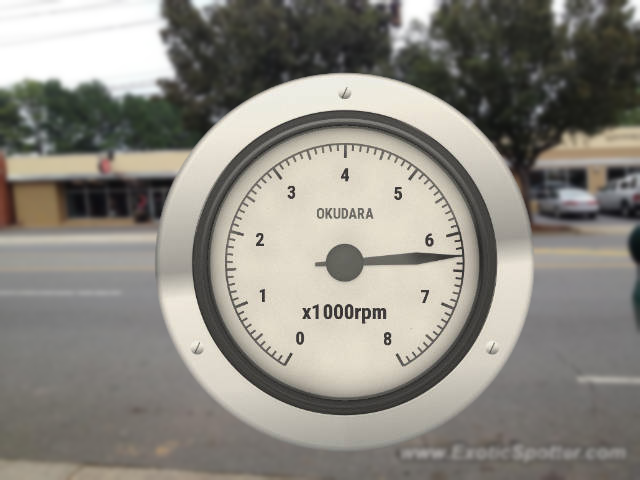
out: 6300 rpm
